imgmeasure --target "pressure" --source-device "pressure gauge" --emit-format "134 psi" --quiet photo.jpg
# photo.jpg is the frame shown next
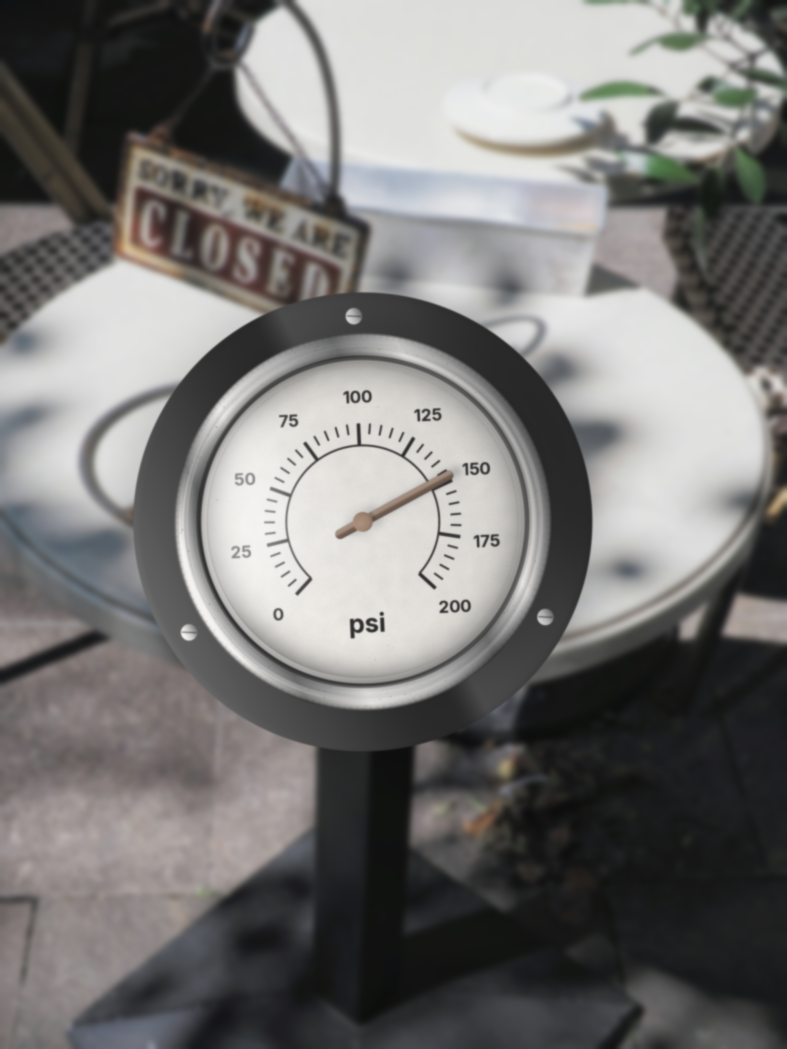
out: 147.5 psi
